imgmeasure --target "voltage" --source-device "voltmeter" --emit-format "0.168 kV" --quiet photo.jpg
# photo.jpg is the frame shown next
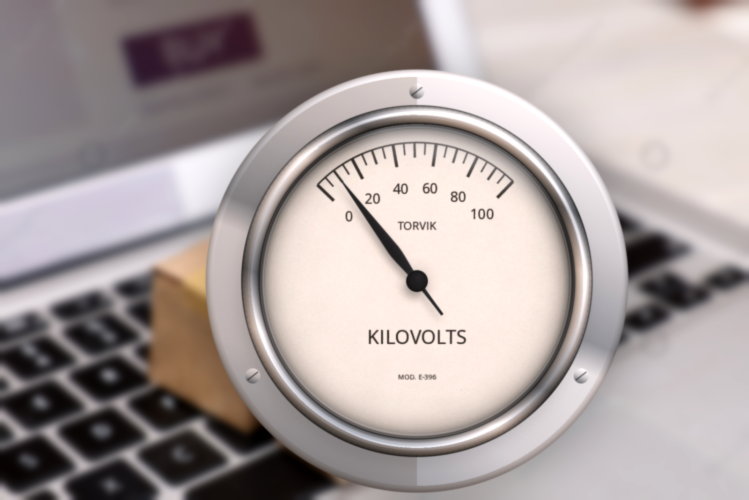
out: 10 kV
